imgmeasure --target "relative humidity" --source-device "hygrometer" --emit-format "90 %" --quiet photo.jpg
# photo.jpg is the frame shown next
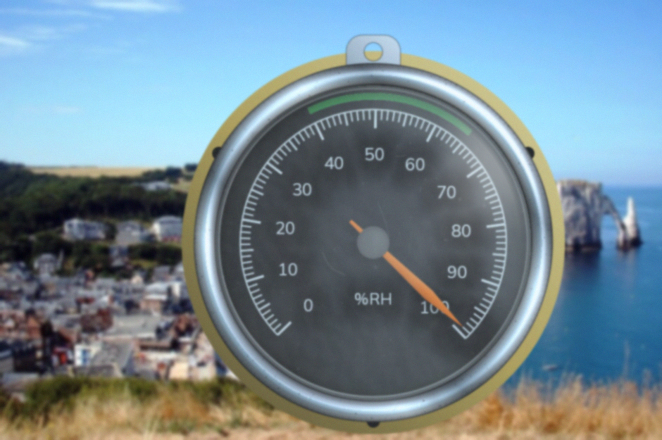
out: 99 %
